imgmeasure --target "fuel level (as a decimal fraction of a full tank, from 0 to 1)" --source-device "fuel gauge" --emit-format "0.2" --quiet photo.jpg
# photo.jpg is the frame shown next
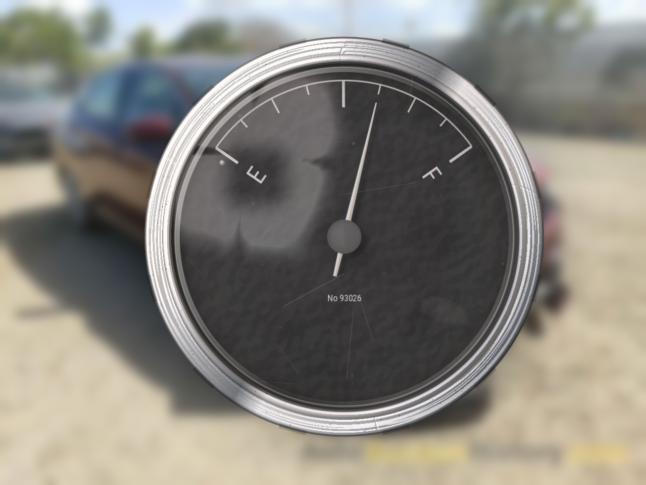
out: 0.625
